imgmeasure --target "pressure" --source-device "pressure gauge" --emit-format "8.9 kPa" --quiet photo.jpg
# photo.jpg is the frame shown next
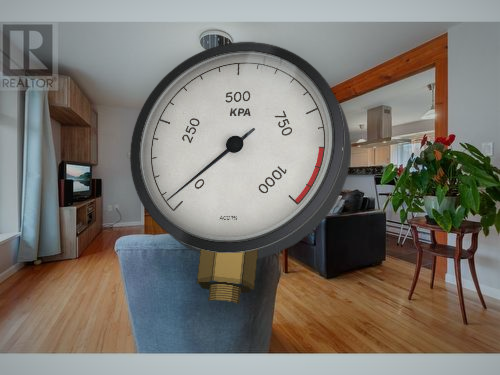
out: 25 kPa
